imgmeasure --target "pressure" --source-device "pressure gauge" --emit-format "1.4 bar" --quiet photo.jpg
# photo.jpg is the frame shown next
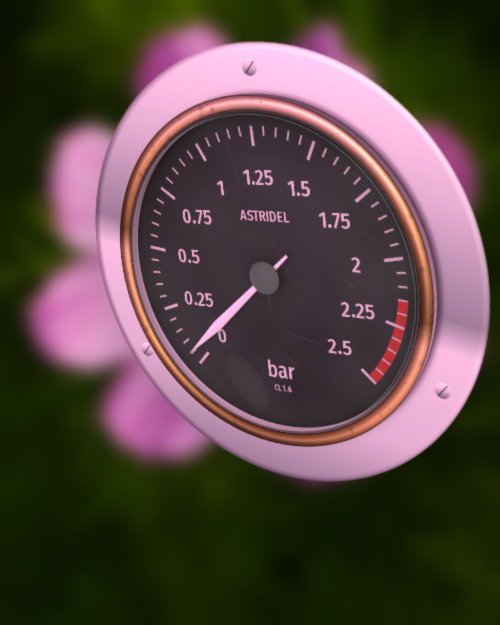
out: 0.05 bar
